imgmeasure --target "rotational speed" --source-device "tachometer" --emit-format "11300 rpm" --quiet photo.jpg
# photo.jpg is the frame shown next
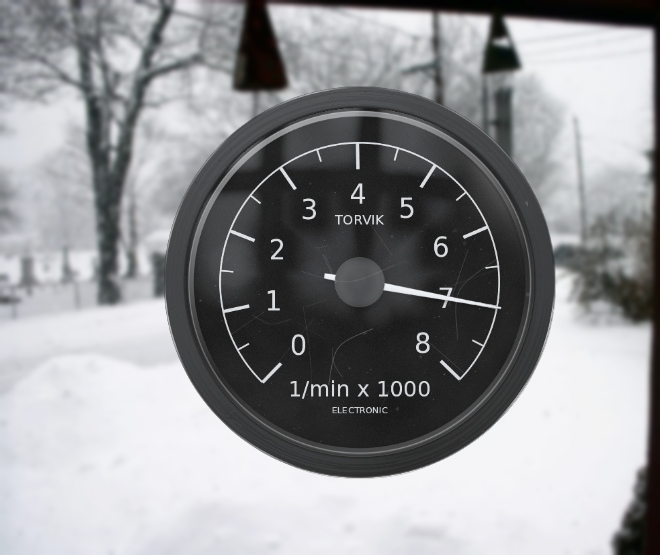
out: 7000 rpm
